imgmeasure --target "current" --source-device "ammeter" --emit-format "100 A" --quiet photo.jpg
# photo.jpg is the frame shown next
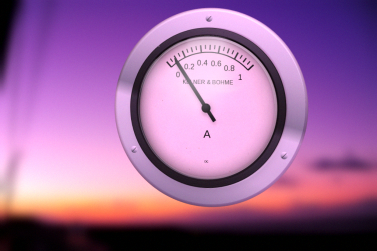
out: 0.1 A
